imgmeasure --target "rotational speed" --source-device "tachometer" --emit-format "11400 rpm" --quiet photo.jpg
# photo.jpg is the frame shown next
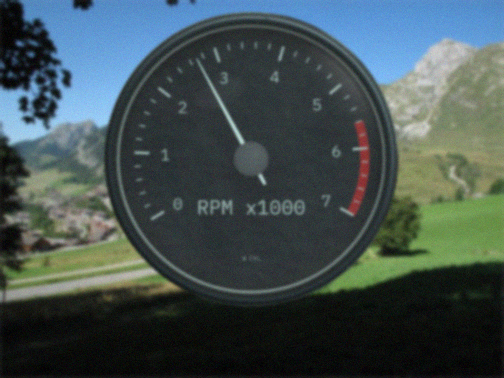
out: 2700 rpm
